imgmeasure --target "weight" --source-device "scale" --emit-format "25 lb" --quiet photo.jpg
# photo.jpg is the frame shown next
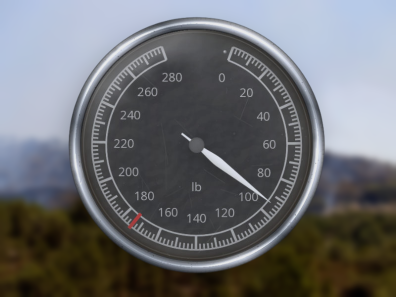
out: 94 lb
